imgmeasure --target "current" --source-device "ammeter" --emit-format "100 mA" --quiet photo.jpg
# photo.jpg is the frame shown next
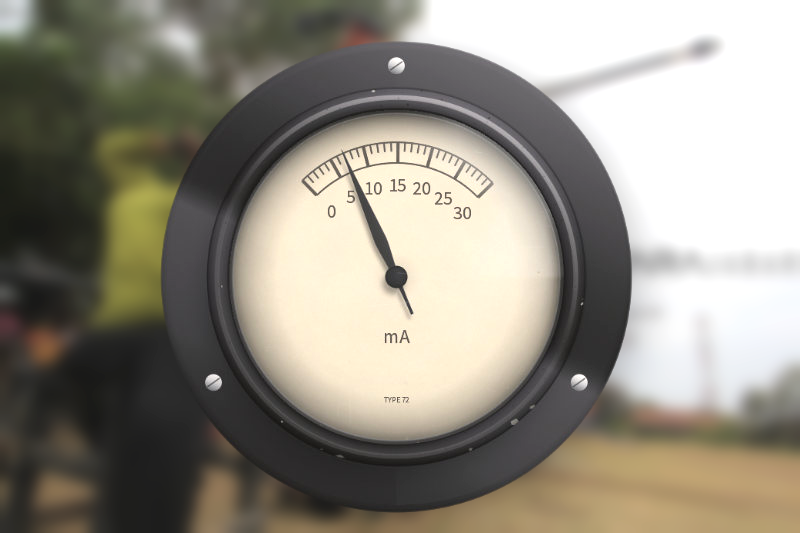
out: 7 mA
